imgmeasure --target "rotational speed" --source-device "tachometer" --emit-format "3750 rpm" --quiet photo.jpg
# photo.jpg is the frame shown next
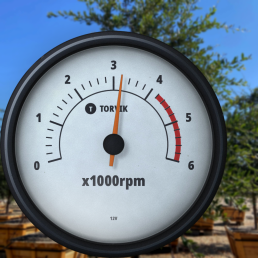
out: 3200 rpm
